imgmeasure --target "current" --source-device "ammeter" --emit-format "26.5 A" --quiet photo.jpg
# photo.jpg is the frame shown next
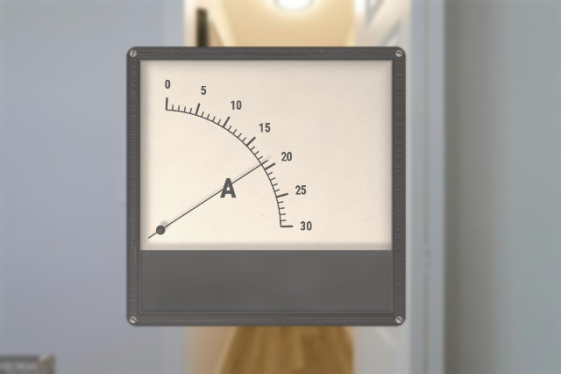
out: 19 A
